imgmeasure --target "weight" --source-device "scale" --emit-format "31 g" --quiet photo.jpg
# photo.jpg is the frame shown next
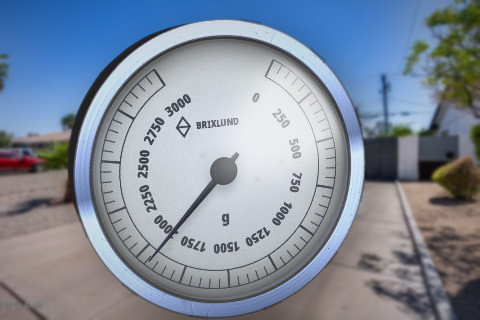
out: 1950 g
